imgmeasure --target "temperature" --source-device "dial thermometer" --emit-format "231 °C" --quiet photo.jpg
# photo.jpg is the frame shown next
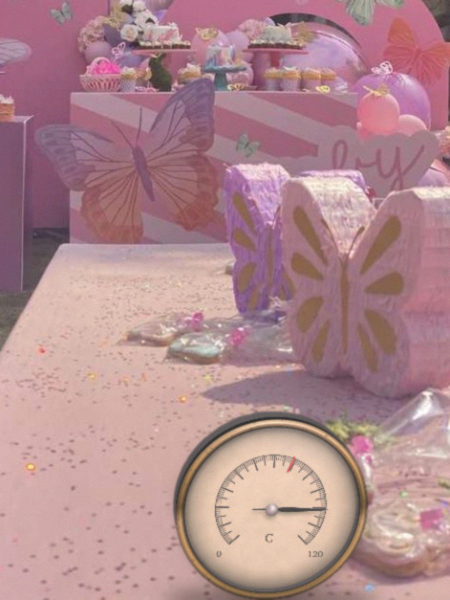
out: 100 °C
